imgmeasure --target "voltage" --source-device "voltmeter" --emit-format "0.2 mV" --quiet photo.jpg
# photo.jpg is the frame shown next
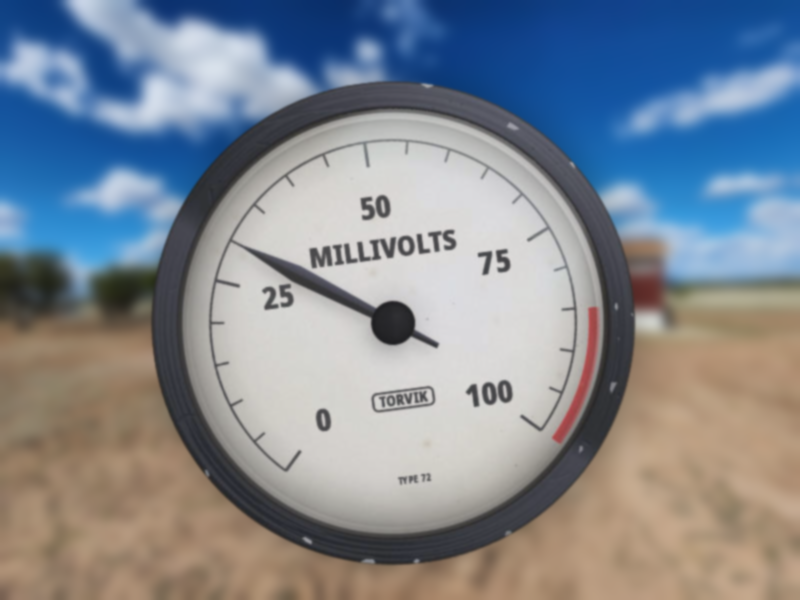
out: 30 mV
